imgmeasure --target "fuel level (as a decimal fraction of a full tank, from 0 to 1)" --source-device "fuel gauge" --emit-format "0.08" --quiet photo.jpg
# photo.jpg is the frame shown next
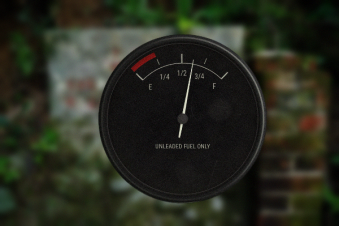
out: 0.625
